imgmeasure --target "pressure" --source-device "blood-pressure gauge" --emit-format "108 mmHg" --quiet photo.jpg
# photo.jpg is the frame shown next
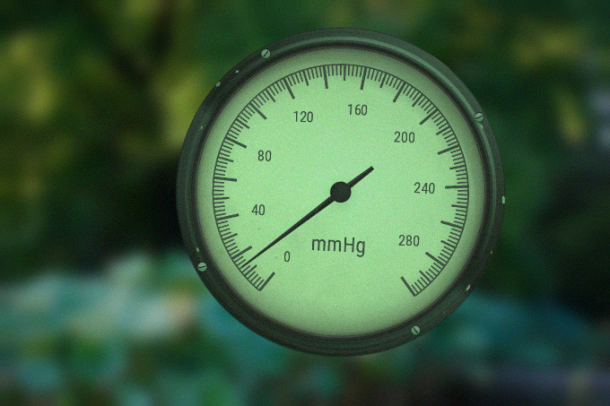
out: 14 mmHg
